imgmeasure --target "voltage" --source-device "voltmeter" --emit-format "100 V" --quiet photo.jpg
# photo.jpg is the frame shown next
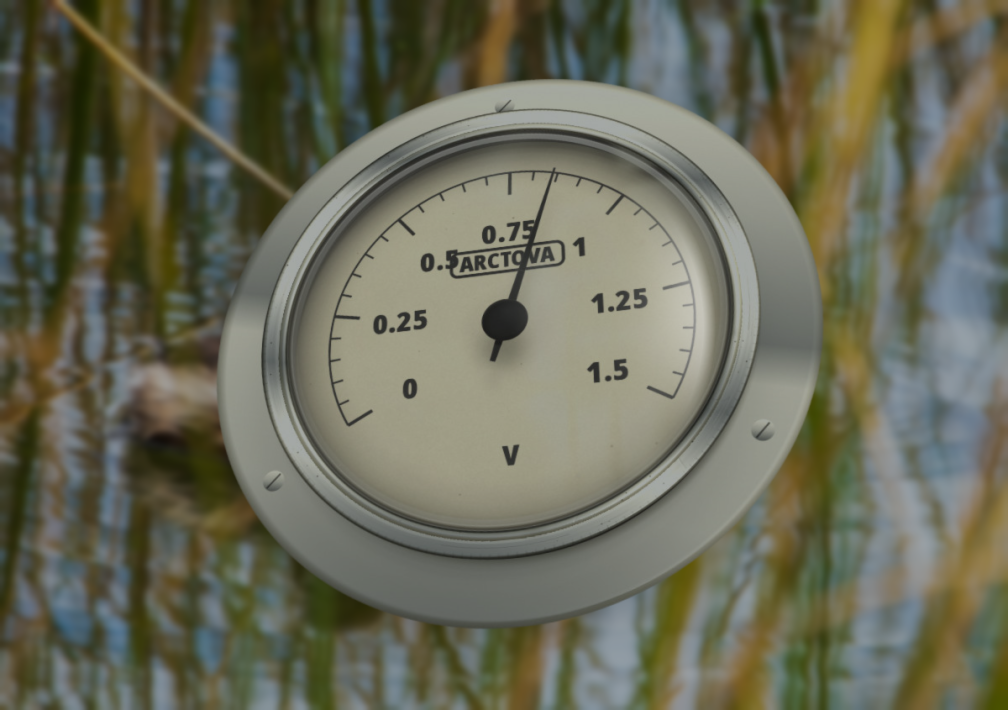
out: 0.85 V
